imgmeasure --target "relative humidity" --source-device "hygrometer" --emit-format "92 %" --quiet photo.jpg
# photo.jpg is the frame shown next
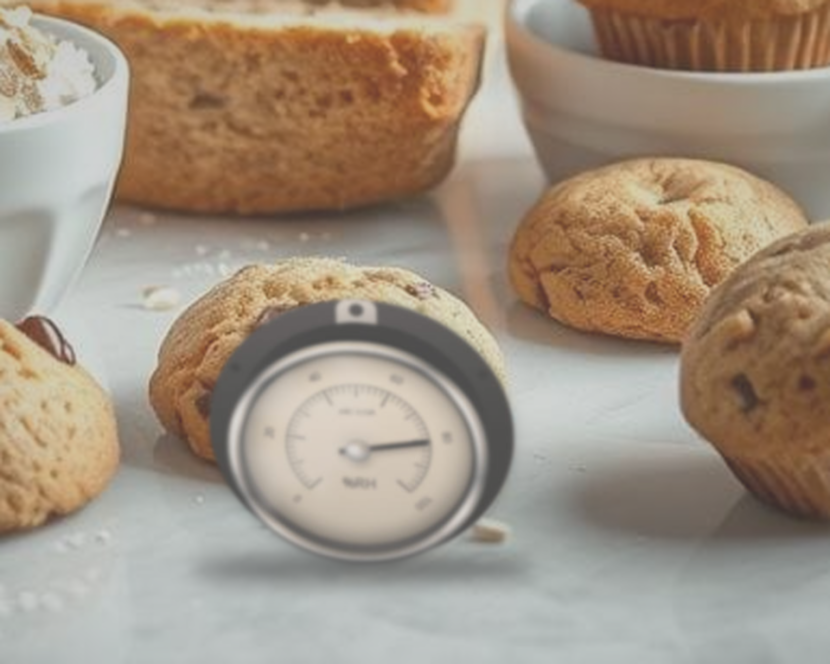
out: 80 %
